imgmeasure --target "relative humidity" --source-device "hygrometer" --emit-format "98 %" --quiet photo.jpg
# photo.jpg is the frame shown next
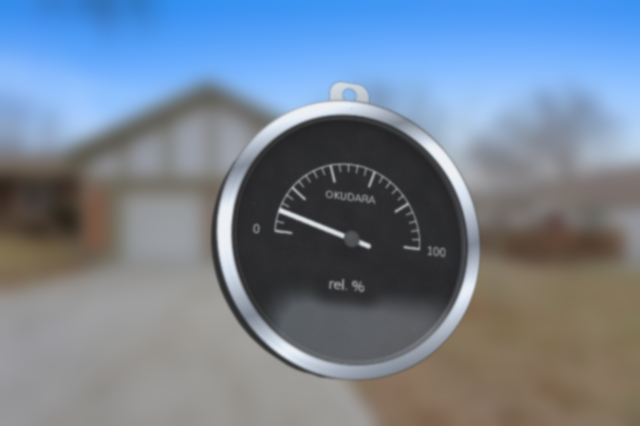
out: 8 %
